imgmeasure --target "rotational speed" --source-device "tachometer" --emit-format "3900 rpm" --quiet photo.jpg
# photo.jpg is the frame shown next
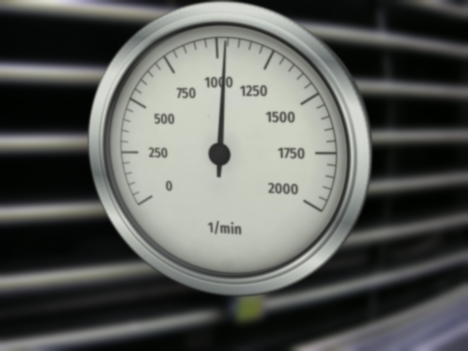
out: 1050 rpm
